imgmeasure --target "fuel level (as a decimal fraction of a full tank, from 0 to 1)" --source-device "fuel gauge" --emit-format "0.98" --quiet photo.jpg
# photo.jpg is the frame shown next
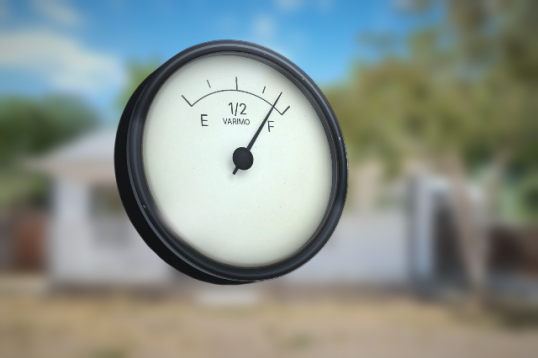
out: 0.875
